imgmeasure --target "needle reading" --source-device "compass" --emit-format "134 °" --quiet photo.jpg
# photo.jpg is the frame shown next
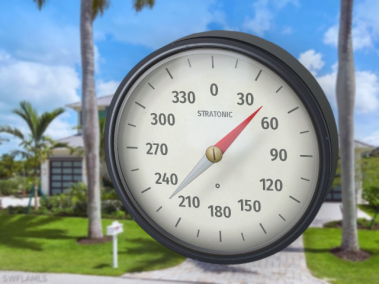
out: 45 °
